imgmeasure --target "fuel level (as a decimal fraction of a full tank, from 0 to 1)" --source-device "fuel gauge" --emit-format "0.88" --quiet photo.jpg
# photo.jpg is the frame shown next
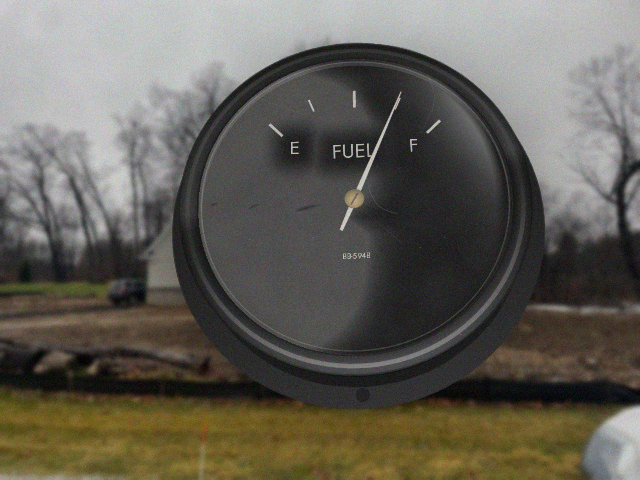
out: 0.75
